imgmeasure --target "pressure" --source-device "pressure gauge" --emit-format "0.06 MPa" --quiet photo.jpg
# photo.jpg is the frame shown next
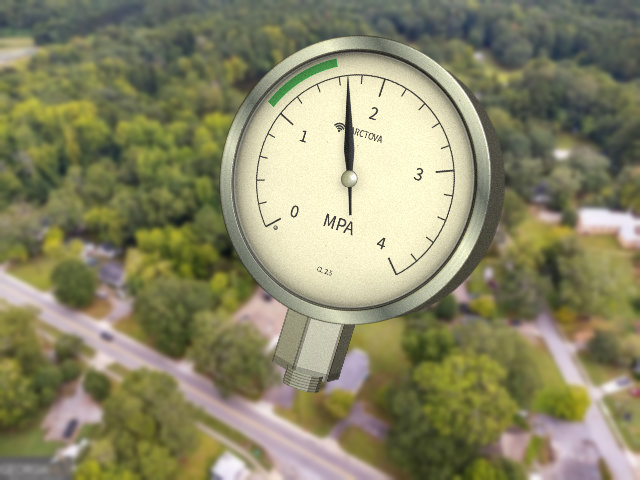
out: 1.7 MPa
